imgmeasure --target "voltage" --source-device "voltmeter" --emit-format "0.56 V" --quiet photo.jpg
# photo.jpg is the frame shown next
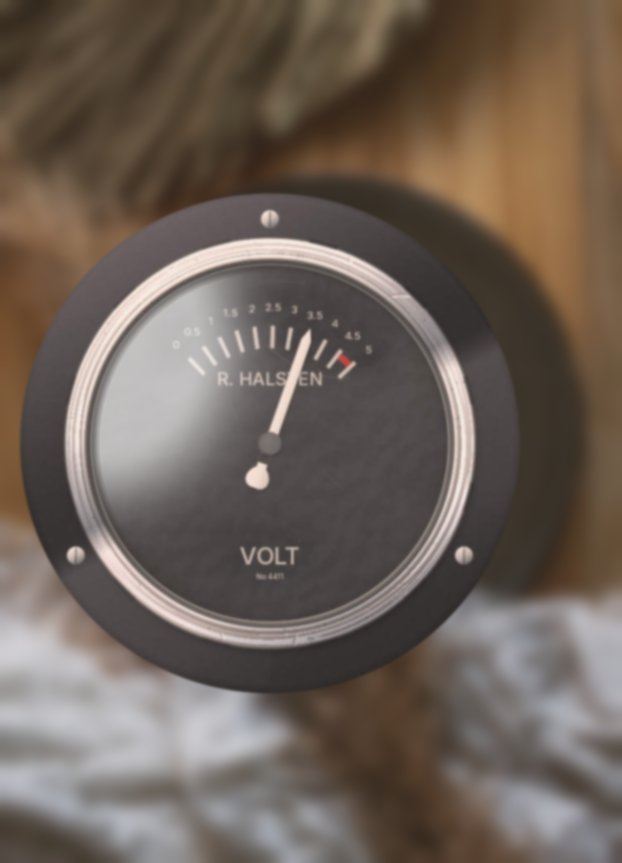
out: 3.5 V
